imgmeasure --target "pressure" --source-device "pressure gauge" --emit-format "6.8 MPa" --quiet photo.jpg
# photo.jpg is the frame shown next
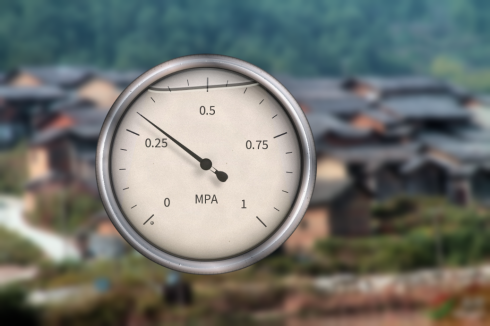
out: 0.3 MPa
